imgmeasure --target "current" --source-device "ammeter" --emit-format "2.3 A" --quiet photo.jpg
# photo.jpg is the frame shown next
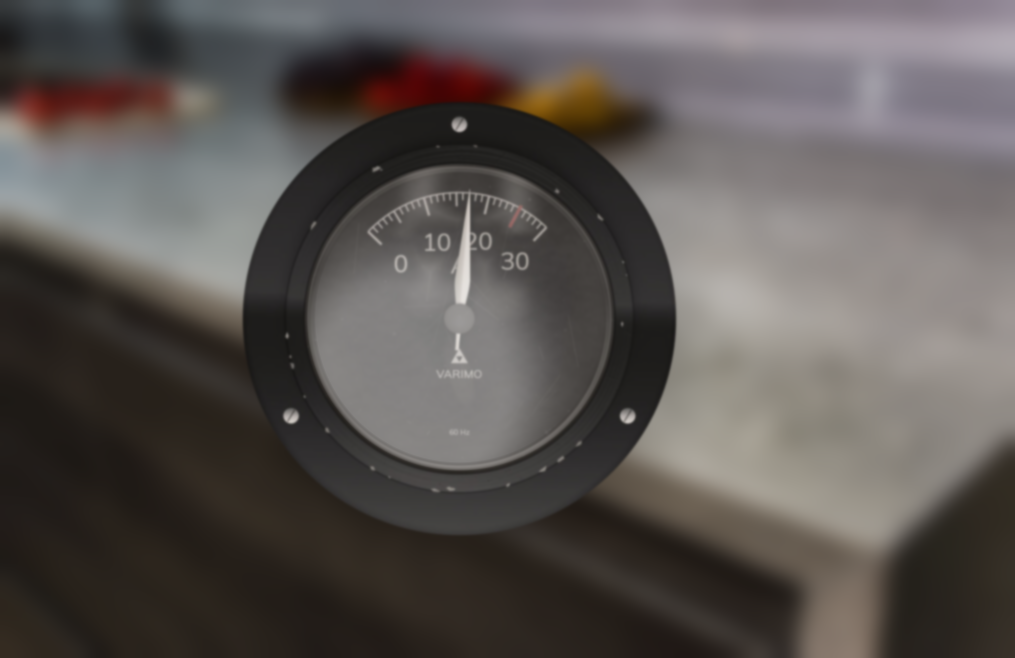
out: 17 A
